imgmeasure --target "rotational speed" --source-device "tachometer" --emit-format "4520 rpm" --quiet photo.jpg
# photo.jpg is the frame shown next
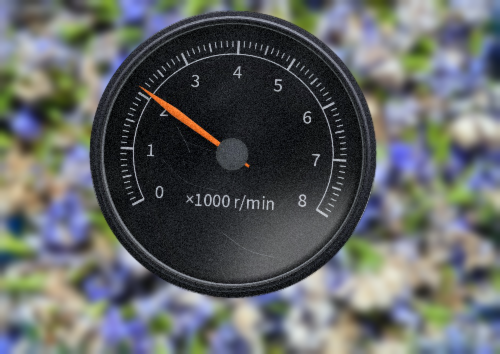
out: 2100 rpm
